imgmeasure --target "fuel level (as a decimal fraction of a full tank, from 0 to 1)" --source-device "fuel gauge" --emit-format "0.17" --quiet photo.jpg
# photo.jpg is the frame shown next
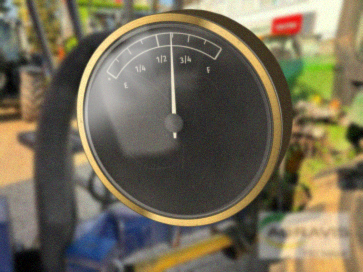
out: 0.625
